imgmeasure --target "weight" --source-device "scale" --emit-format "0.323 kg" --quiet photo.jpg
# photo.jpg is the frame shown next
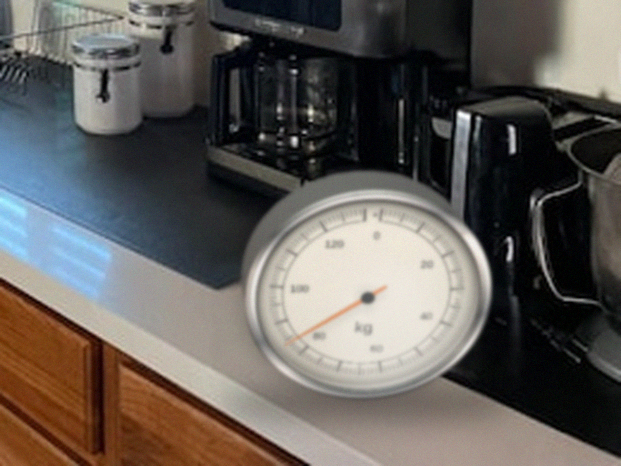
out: 85 kg
